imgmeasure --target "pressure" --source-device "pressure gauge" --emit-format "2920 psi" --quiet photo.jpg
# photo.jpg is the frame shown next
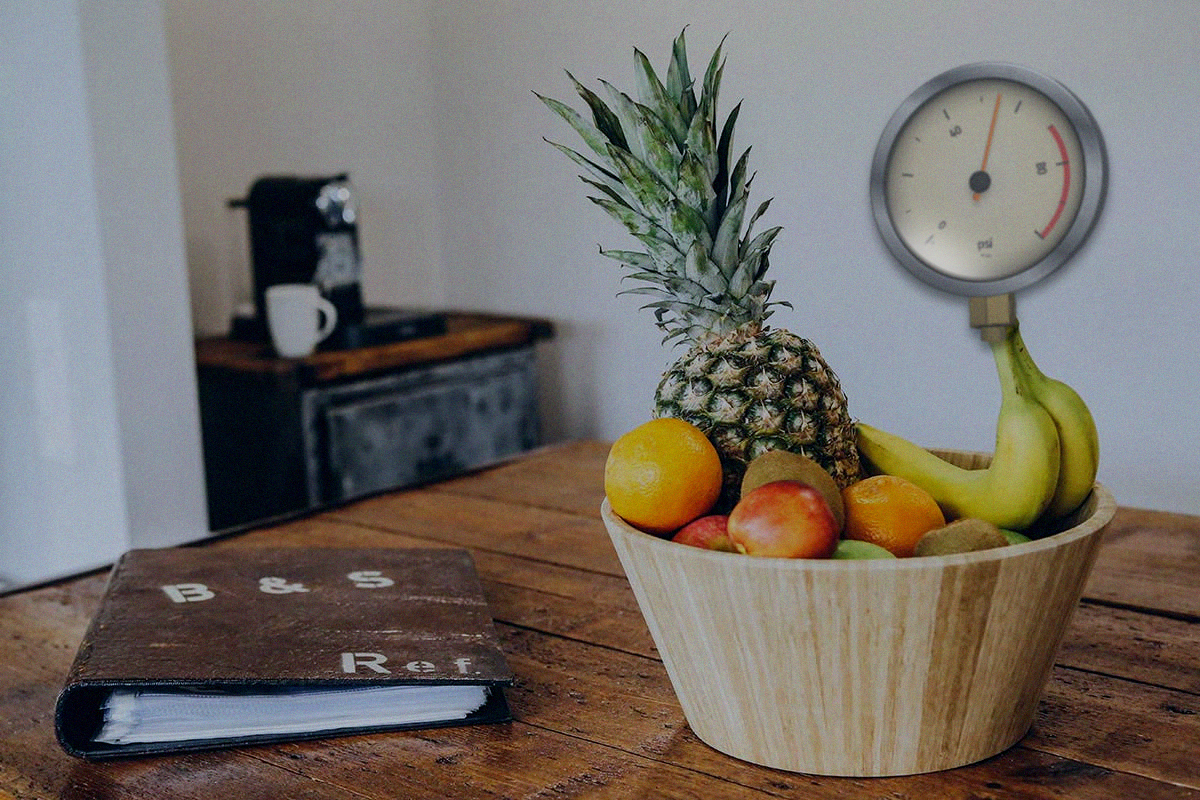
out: 55 psi
